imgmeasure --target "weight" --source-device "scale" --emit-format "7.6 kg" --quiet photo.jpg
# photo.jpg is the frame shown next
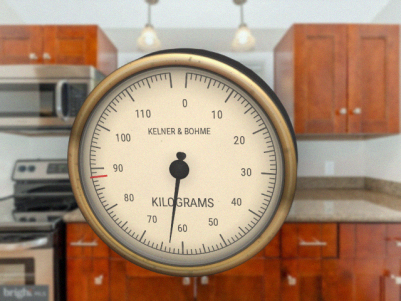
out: 63 kg
